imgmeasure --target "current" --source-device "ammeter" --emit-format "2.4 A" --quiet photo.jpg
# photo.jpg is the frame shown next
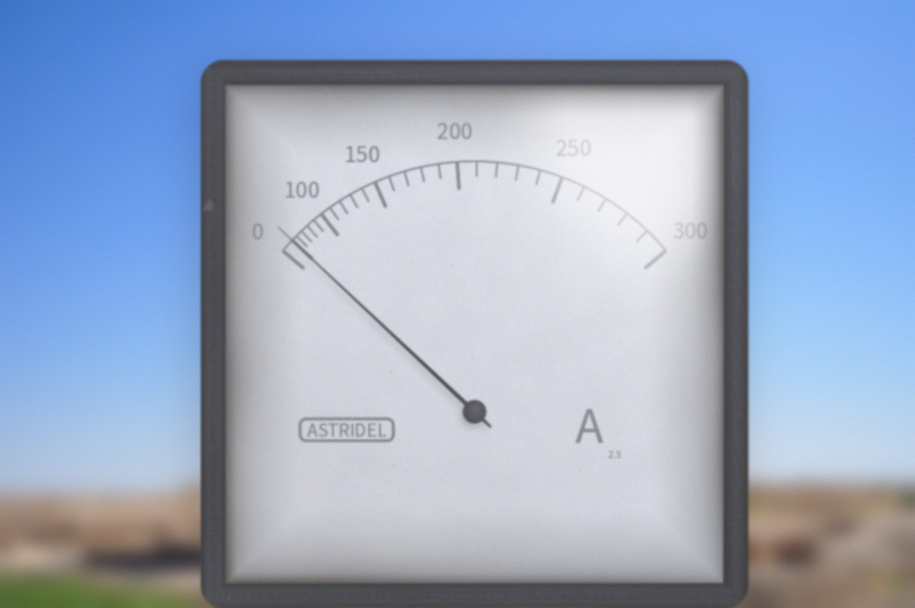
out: 50 A
